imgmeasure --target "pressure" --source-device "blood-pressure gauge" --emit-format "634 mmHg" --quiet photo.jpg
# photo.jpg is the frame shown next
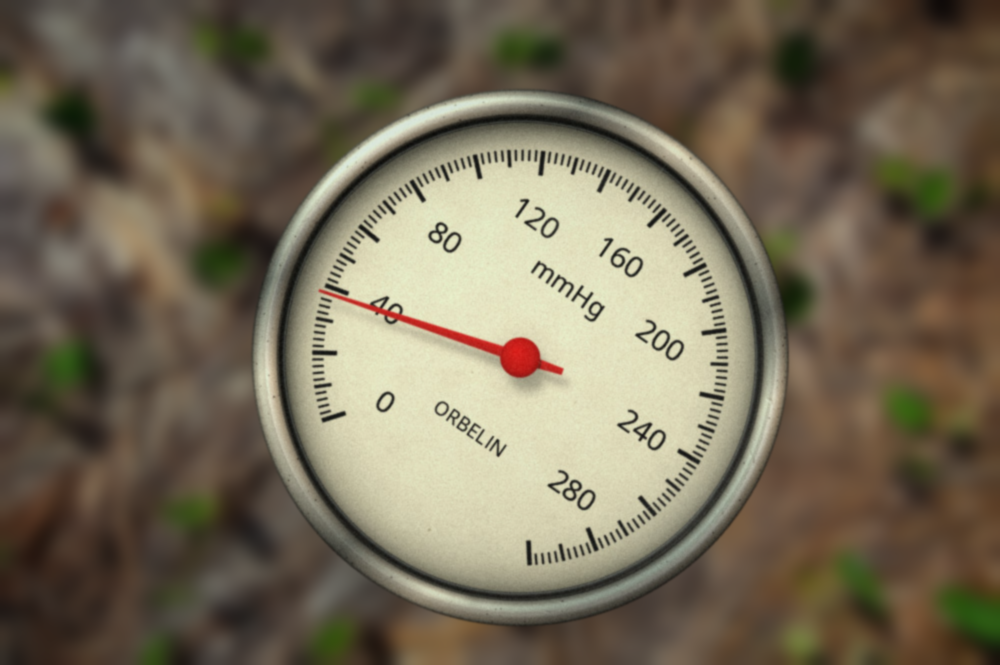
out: 38 mmHg
